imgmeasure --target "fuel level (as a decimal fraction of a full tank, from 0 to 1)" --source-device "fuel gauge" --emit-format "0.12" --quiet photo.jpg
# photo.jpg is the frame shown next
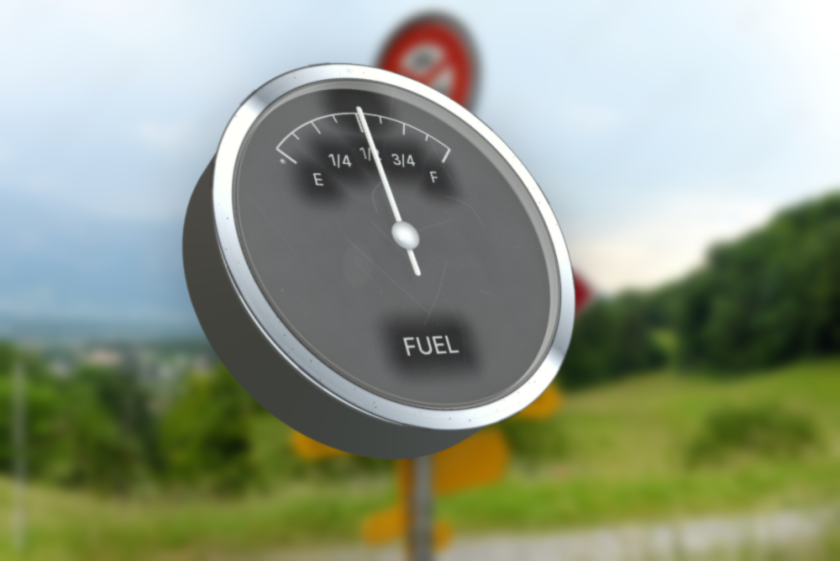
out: 0.5
